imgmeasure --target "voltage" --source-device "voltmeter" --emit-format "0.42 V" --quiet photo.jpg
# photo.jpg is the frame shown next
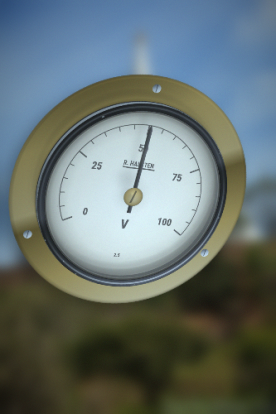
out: 50 V
